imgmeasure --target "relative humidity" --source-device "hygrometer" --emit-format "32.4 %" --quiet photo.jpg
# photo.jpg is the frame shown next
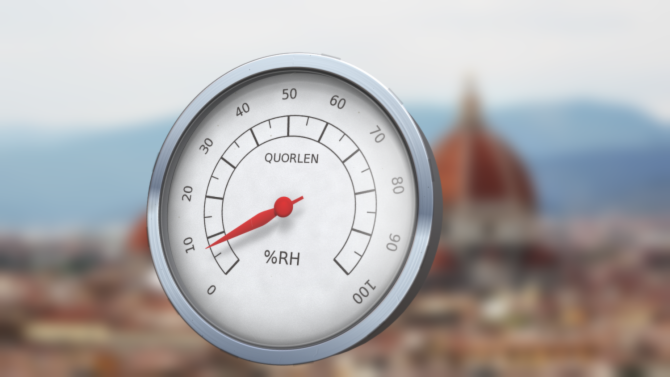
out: 7.5 %
